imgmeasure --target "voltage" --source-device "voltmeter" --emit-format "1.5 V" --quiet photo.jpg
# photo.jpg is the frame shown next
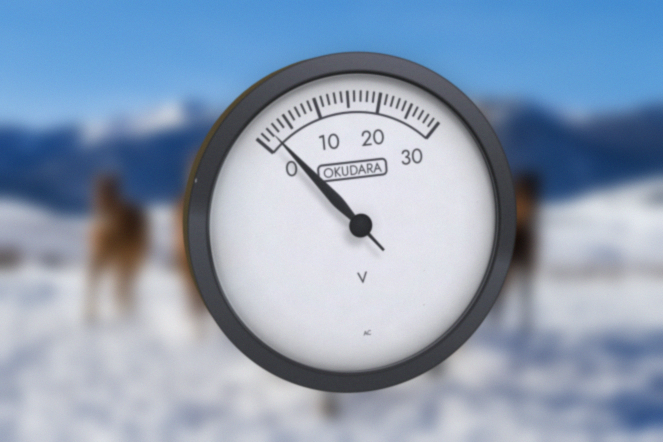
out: 2 V
